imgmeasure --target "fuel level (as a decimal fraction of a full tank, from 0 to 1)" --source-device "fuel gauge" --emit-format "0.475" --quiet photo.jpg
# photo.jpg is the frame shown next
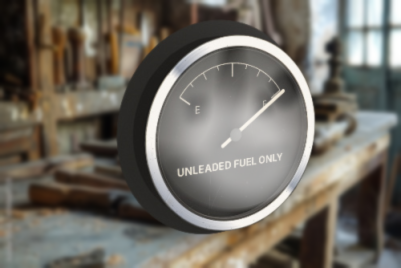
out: 1
